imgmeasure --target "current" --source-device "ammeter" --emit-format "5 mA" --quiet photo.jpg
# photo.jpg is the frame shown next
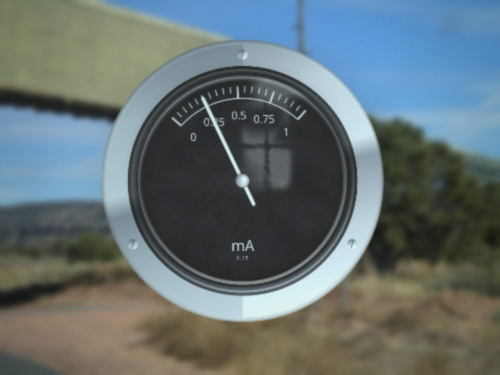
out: 0.25 mA
